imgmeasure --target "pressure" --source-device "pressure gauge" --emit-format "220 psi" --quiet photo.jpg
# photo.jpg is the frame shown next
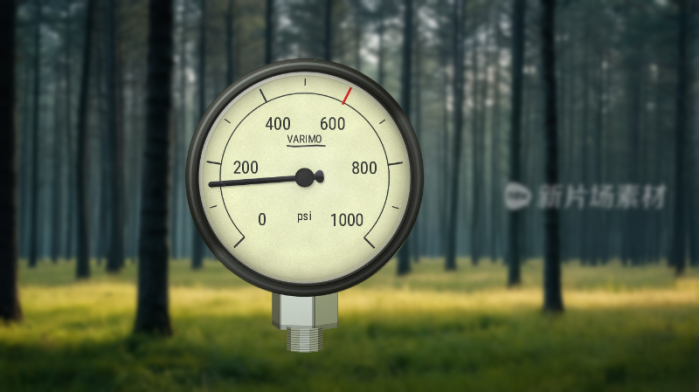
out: 150 psi
